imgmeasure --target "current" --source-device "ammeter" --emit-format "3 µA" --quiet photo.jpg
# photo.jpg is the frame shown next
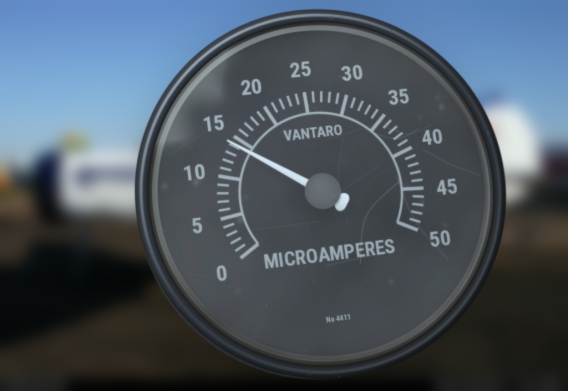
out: 14 µA
